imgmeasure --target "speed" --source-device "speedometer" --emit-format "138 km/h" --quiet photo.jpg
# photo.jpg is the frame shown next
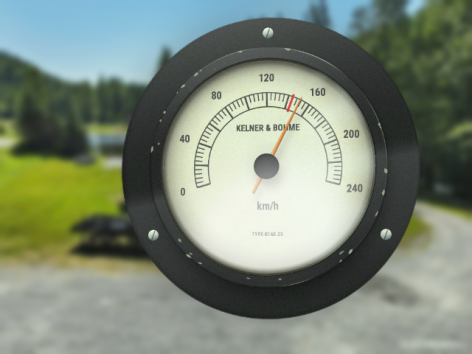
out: 152 km/h
